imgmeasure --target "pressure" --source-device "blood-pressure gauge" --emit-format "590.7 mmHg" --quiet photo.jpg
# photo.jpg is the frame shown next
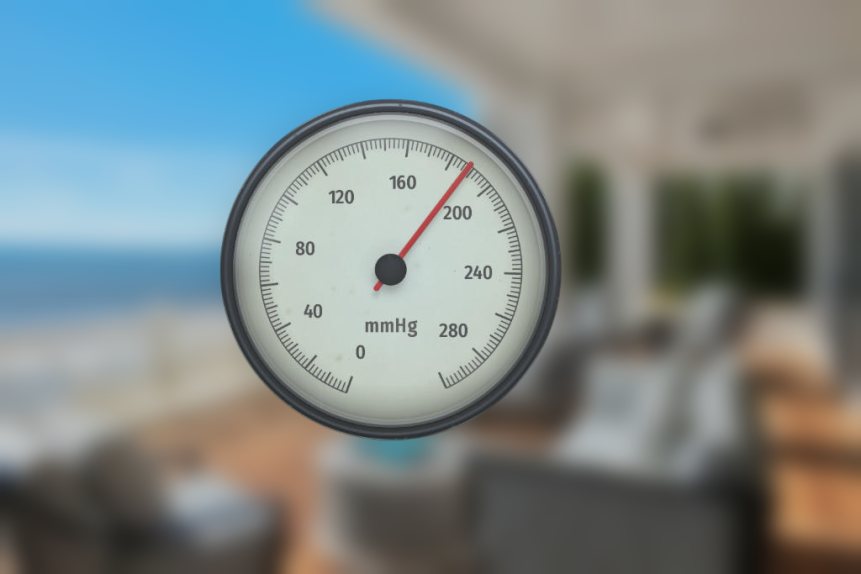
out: 188 mmHg
